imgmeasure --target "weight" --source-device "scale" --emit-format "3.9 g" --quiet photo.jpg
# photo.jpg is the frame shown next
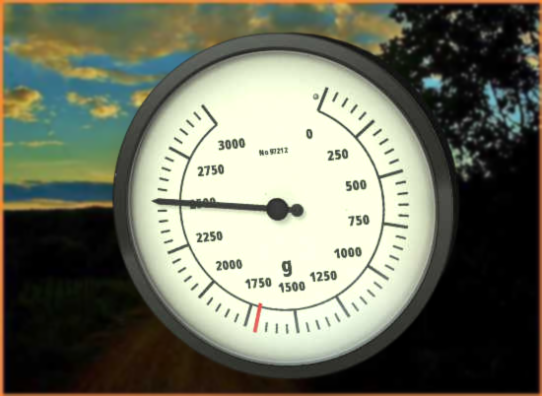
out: 2500 g
